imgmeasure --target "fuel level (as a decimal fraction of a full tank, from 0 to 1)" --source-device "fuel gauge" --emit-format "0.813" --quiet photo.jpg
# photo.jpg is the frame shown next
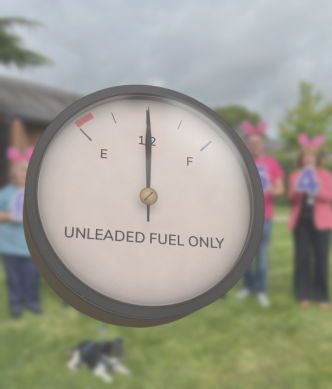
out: 0.5
